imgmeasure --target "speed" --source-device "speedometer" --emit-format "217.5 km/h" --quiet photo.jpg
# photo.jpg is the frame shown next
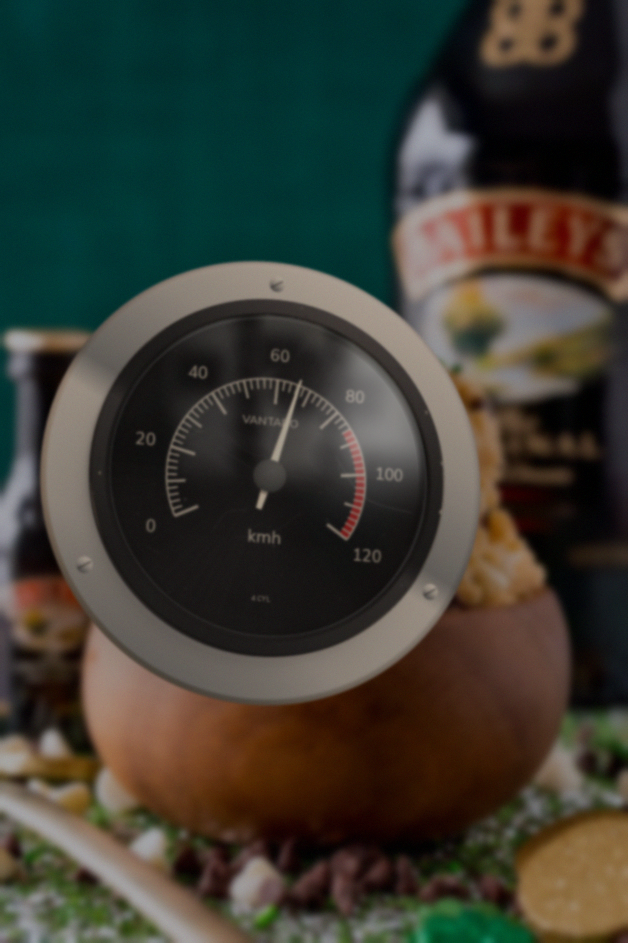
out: 66 km/h
